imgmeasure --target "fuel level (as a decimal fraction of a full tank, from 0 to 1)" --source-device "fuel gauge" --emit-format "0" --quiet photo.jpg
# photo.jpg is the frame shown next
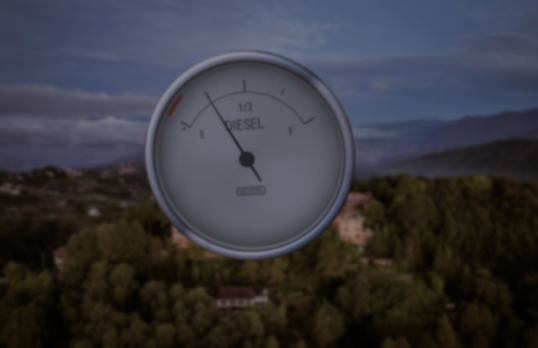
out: 0.25
